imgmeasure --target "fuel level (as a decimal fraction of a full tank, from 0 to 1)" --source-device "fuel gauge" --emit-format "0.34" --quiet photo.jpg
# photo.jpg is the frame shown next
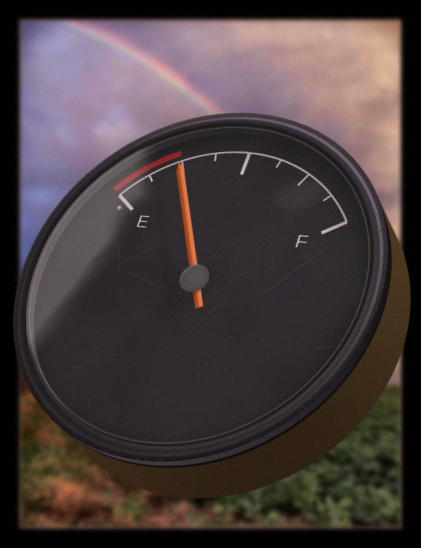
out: 0.25
